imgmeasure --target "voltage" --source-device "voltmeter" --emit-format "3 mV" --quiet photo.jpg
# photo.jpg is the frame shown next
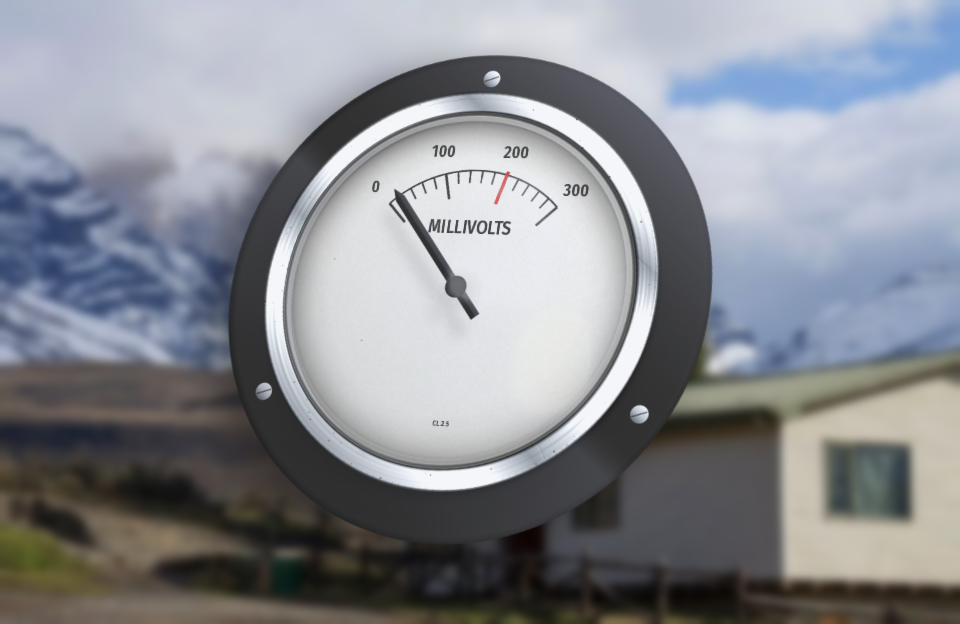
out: 20 mV
